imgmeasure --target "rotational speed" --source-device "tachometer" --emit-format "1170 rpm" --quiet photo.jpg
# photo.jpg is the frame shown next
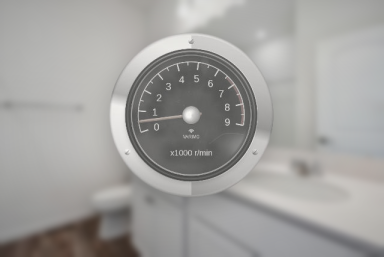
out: 500 rpm
